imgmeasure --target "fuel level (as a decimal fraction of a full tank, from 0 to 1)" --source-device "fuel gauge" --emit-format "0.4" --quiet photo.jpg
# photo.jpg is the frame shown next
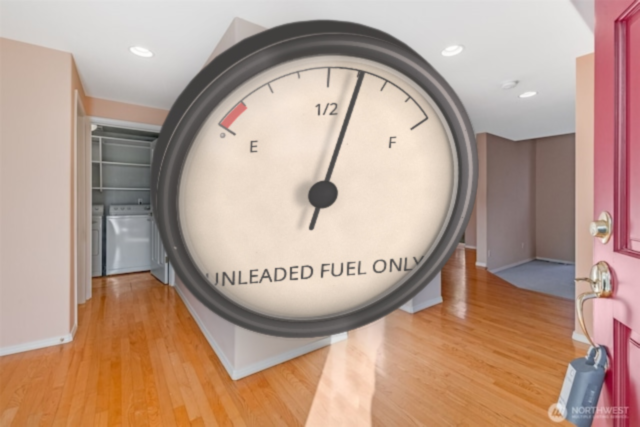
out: 0.625
